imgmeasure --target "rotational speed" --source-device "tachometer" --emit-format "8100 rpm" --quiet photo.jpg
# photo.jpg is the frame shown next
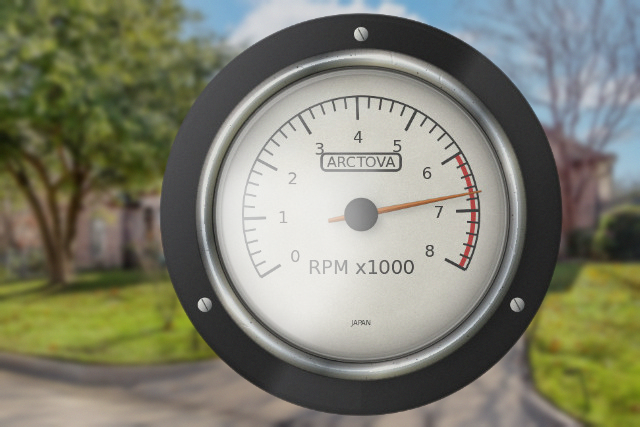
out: 6700 rpm
